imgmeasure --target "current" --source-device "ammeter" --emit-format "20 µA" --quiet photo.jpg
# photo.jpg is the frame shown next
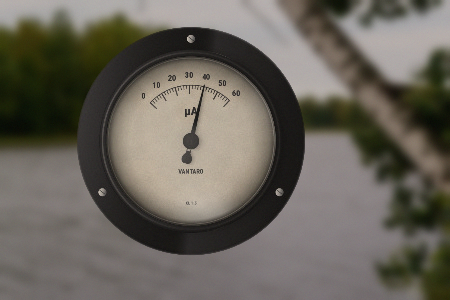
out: 40 µA
